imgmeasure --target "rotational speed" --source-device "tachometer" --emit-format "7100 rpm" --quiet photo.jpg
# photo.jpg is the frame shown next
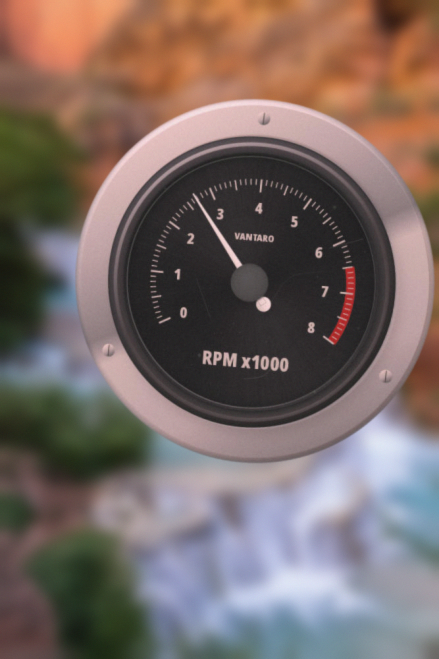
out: 2700 rpm
